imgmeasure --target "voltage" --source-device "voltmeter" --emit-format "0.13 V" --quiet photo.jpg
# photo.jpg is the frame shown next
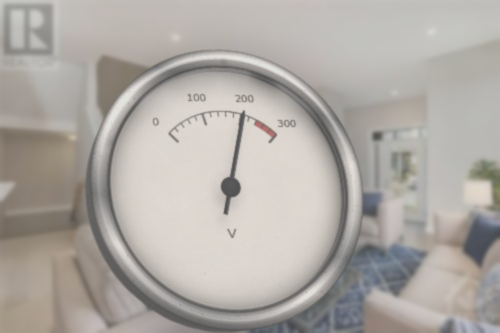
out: 200 V
